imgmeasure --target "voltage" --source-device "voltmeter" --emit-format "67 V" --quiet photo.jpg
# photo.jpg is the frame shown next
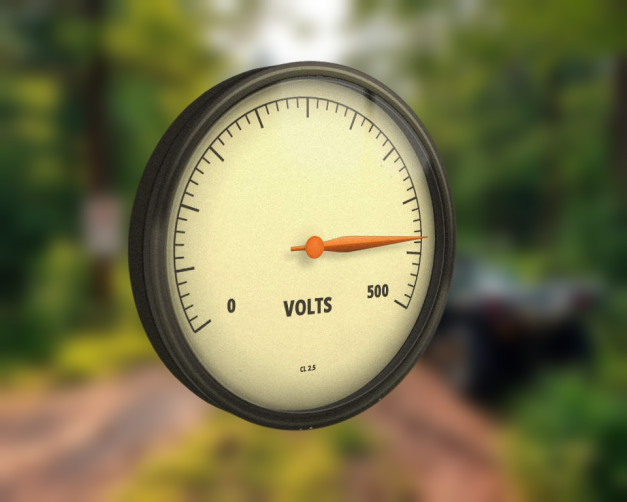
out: 435 V
